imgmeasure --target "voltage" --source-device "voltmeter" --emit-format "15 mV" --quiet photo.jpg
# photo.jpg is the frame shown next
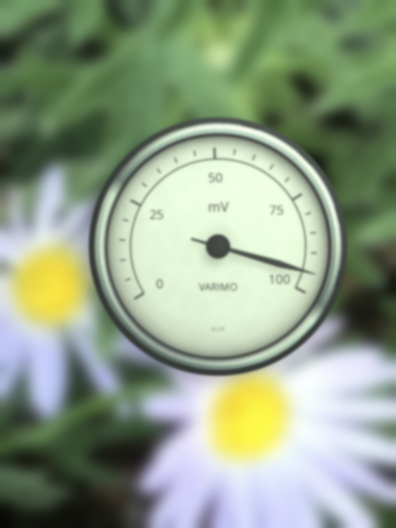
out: 95 mV
